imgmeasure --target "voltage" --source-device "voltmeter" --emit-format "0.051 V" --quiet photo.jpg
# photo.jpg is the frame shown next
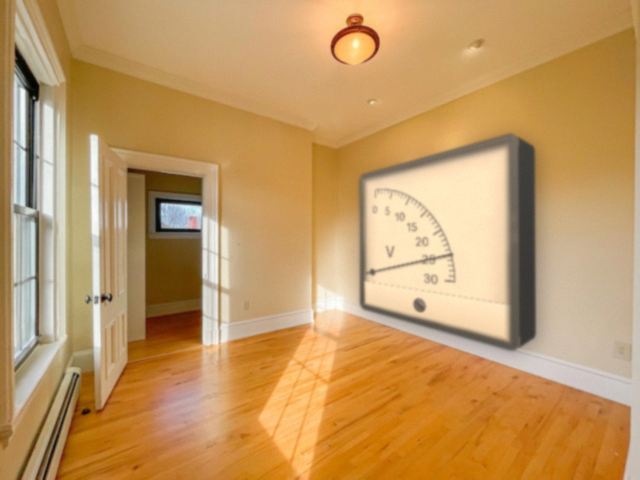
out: 25 V
